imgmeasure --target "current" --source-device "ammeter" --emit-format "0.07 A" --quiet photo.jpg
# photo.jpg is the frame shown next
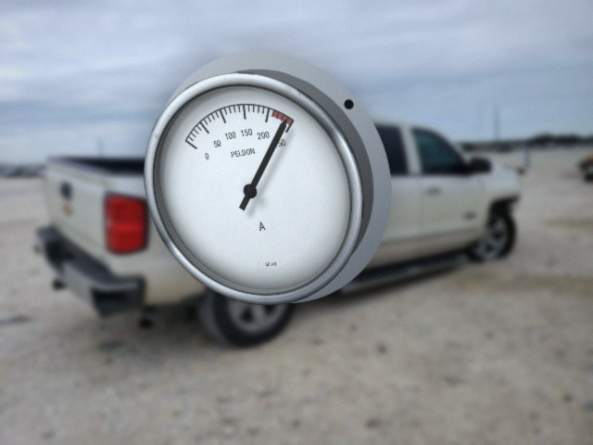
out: 240 A
